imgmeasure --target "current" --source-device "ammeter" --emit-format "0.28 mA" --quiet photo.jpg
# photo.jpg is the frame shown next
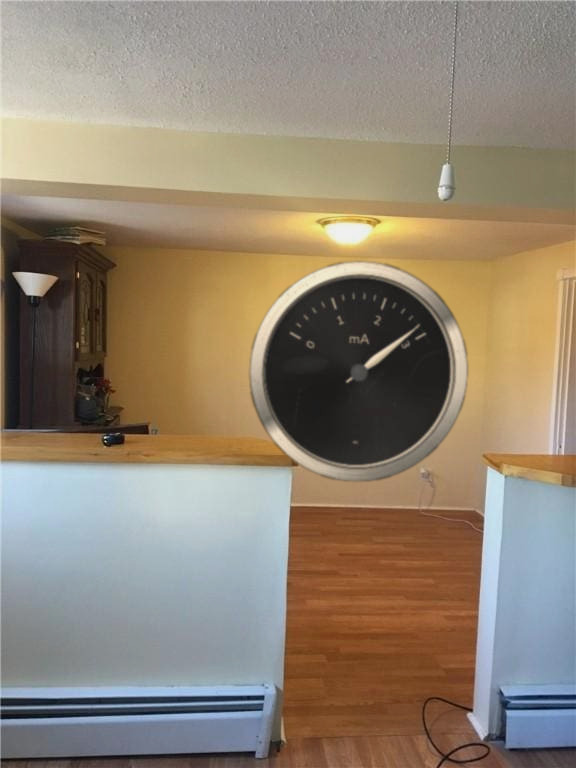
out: 2.8 mA
